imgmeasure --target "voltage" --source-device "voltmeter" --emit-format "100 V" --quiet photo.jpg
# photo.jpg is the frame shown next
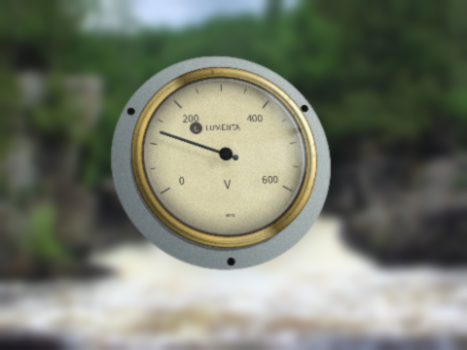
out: 125 V
